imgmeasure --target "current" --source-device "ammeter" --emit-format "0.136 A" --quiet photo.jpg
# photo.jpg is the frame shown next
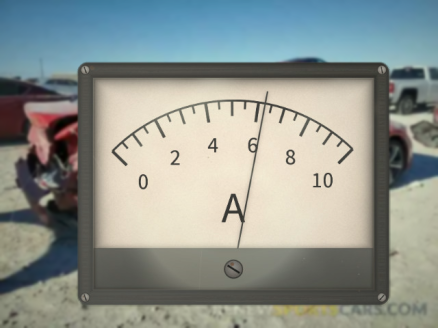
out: 6.25 A
